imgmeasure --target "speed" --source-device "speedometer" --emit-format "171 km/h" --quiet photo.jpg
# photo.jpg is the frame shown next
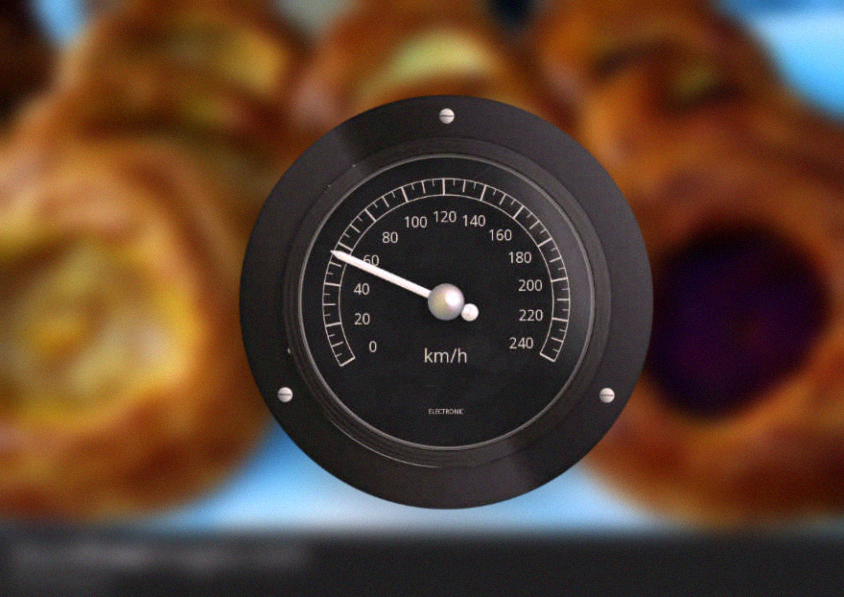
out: 55 km/h
